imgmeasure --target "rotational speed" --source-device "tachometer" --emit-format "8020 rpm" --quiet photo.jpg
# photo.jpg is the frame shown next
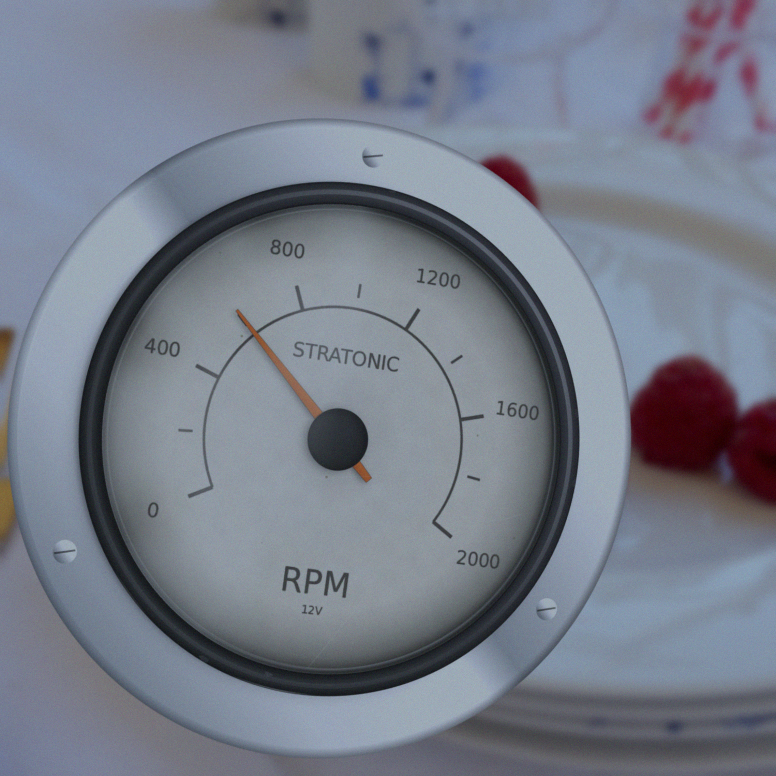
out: 600 rpm
